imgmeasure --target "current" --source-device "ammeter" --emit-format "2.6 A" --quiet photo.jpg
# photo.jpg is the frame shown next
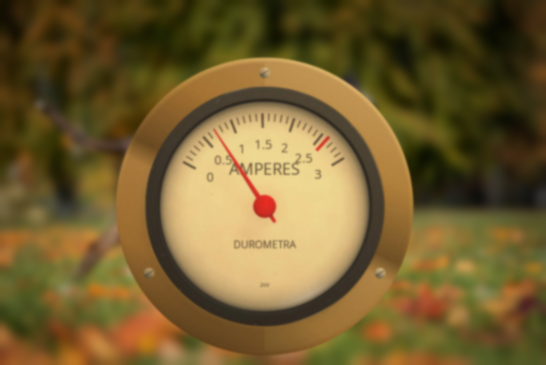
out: 0.7 A
